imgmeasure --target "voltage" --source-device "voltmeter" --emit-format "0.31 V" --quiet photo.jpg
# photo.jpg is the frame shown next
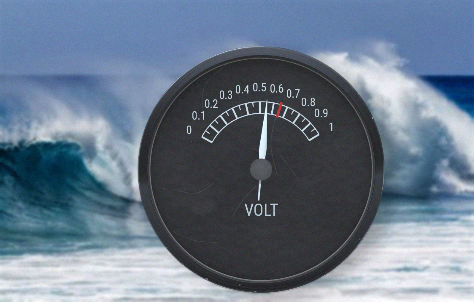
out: 0.55 V
